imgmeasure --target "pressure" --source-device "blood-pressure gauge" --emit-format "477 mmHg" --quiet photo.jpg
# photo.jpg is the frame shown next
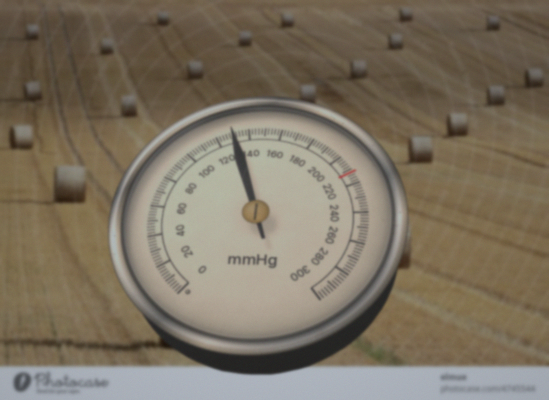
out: 130 mmHg
